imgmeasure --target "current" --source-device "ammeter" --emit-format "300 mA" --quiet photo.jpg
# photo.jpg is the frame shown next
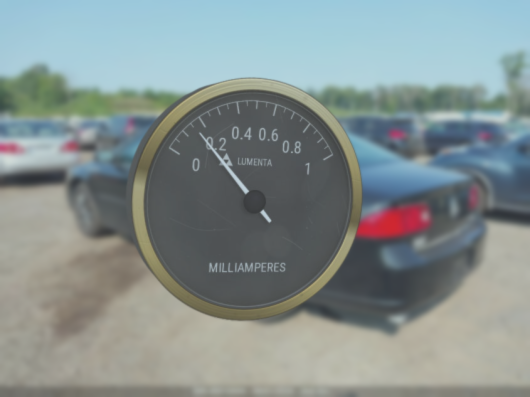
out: 0.15 mA
